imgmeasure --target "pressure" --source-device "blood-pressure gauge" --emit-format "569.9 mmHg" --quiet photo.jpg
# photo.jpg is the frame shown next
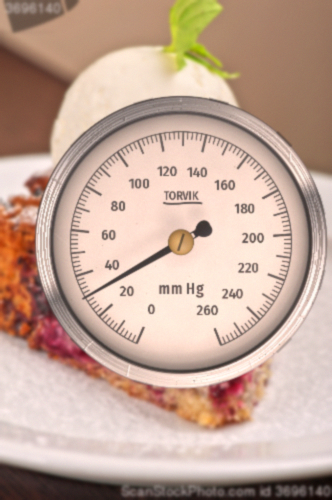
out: 30 mmHg
